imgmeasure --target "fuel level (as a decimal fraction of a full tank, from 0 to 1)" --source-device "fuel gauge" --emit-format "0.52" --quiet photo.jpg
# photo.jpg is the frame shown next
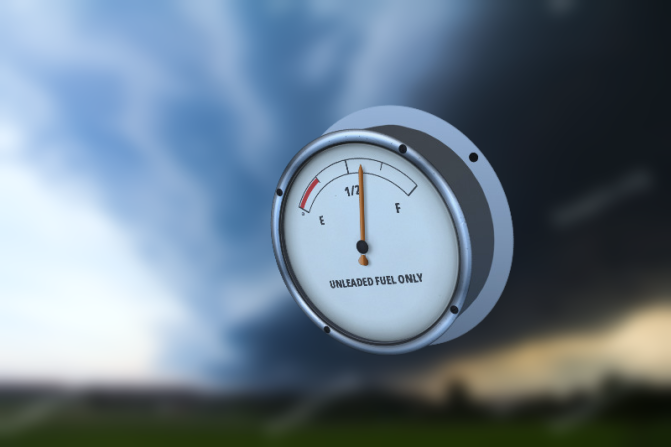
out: 0.625
